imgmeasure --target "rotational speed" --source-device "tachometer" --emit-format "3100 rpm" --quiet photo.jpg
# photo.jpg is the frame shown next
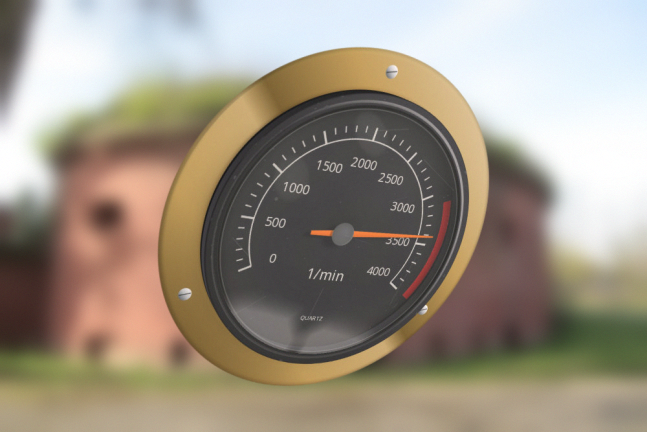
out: 3400 rpm
